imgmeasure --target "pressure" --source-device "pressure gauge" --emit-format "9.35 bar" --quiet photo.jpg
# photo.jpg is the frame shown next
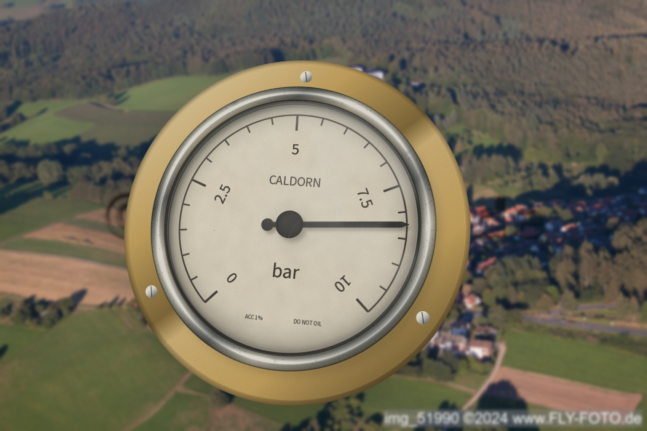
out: 8.25 bar
